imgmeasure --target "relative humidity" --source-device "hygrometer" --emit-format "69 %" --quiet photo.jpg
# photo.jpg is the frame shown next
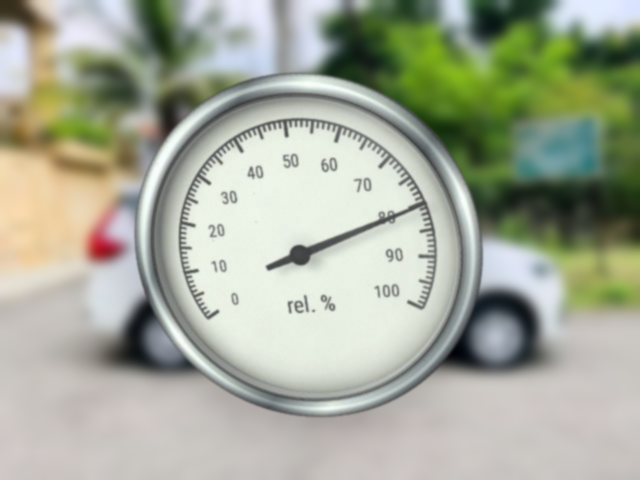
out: 80 %
